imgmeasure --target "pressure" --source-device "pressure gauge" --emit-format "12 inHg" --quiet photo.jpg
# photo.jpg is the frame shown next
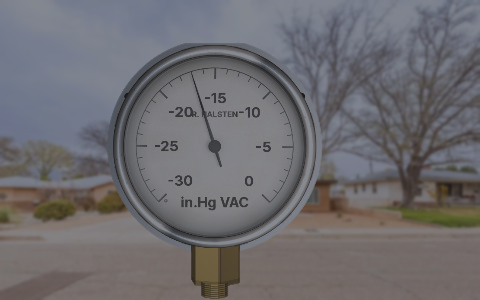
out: -17 inHg
